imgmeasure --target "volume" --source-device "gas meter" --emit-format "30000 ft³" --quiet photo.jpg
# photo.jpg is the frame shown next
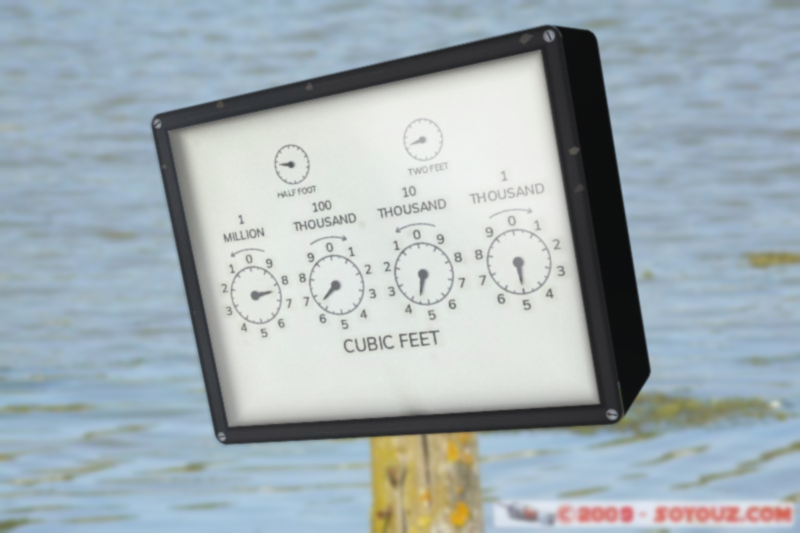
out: 764500 ft³
